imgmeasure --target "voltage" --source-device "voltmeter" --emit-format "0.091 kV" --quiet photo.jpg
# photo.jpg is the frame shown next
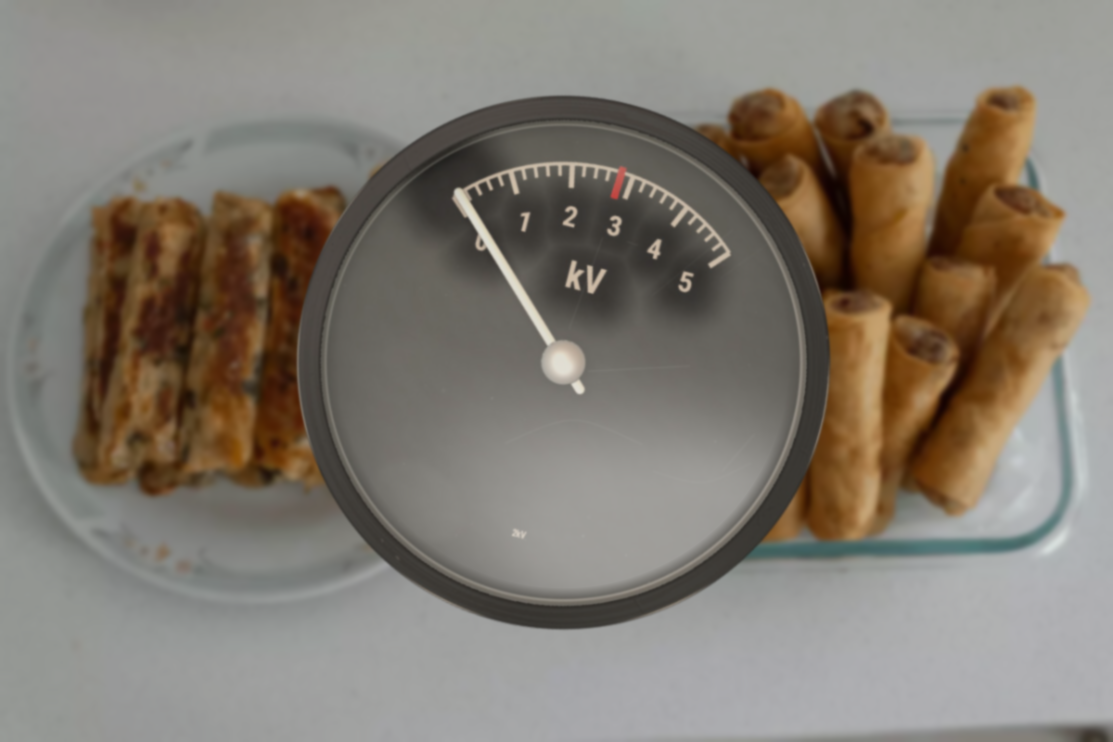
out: 0.1 kV
